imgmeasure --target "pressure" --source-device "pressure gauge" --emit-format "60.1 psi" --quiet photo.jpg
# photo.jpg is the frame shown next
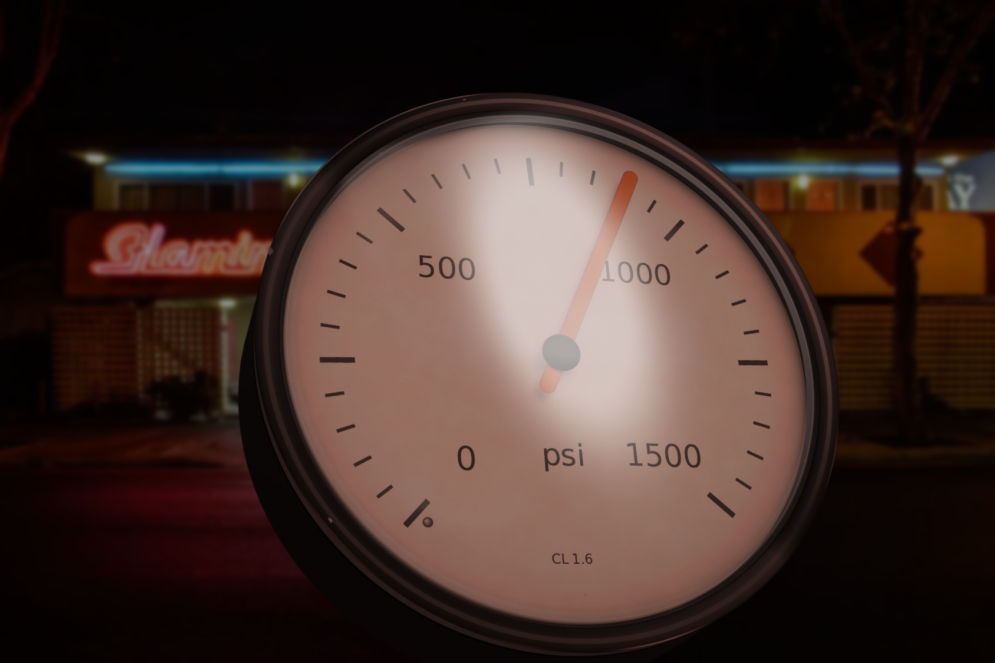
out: 900 psi
